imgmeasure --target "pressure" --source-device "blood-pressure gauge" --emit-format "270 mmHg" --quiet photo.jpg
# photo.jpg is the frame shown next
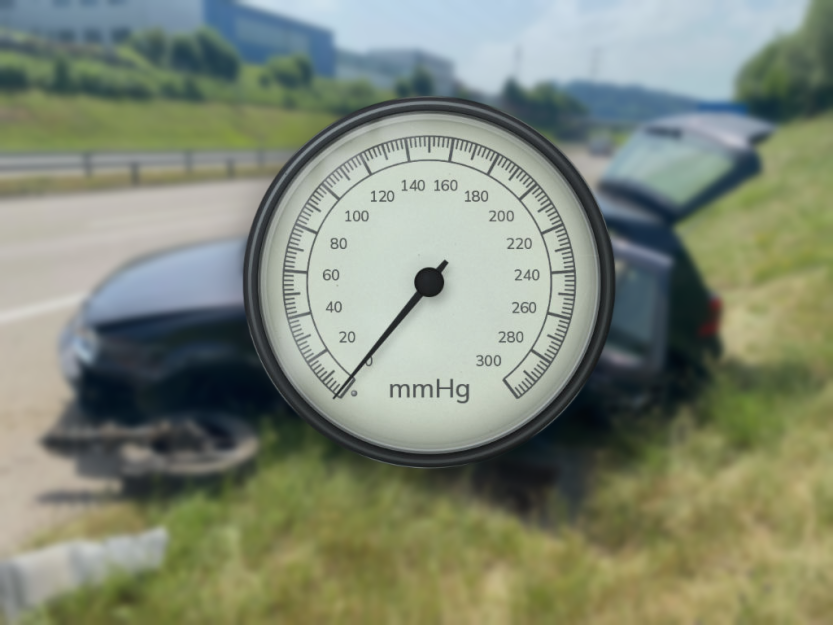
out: 2 mmHg
